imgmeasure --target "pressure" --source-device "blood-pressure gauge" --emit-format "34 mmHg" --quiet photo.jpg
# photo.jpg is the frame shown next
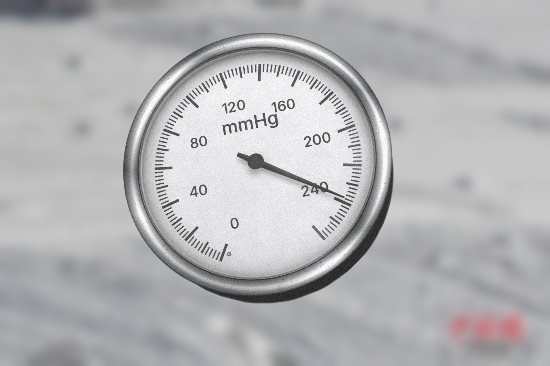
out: 238 mmHg
